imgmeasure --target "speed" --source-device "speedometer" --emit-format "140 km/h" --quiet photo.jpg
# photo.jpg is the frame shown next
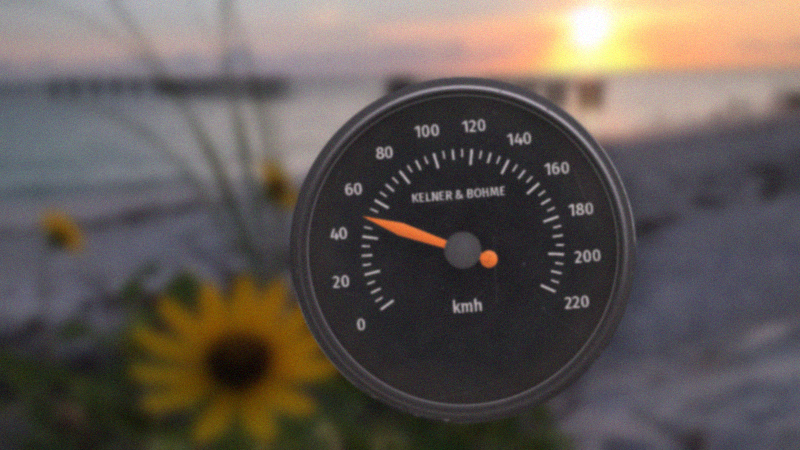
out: 50 km/h
